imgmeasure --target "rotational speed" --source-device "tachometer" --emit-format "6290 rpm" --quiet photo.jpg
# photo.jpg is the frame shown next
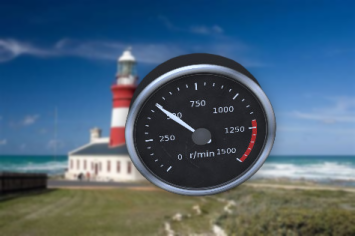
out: 500 rpm
